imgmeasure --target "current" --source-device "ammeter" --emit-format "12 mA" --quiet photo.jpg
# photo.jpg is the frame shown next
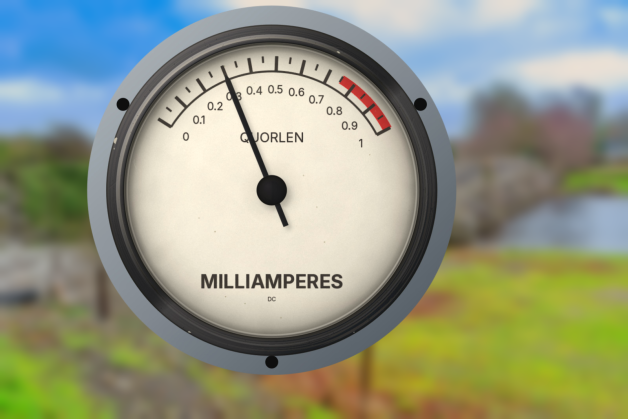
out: 0.3 mA
